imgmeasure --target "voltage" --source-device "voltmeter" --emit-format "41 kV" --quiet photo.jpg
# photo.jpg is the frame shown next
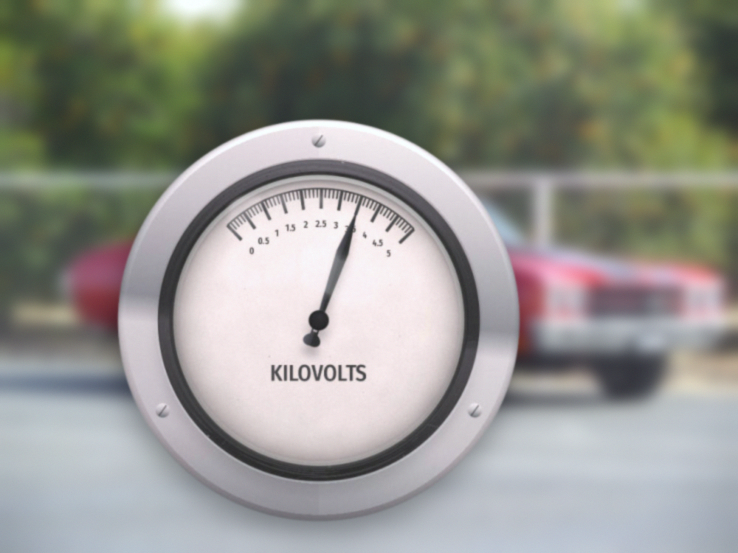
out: 3.5 kV
